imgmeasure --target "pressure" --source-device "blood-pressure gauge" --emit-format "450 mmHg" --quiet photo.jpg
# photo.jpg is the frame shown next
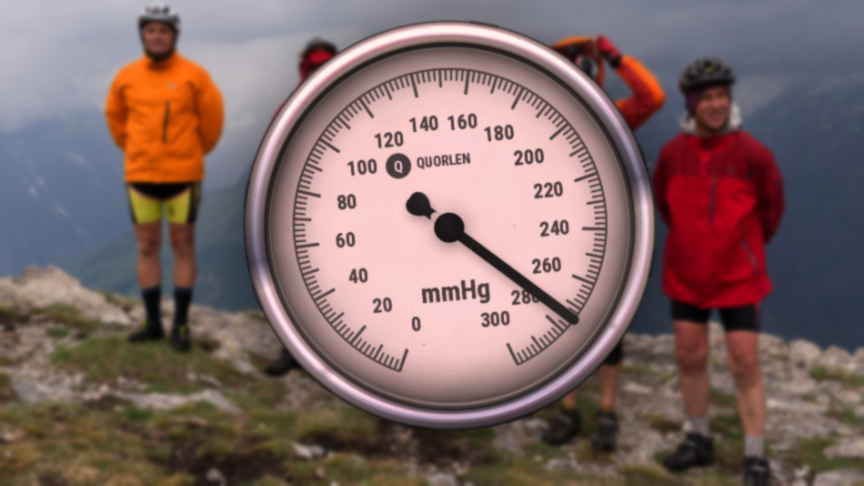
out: 274 mmHg
